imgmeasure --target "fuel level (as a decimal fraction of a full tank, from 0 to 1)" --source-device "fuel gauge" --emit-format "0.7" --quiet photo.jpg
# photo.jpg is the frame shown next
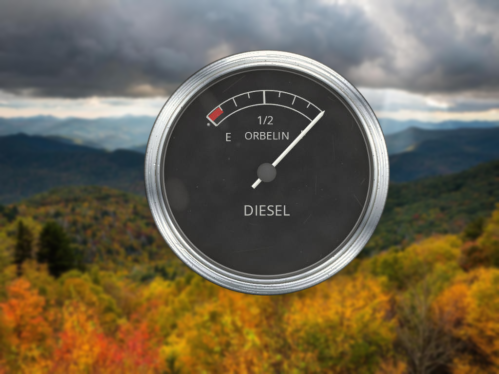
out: 1
